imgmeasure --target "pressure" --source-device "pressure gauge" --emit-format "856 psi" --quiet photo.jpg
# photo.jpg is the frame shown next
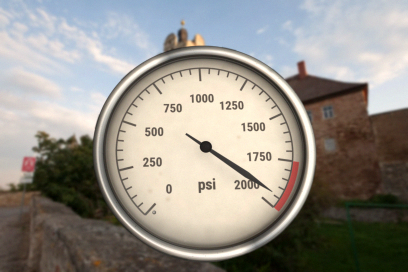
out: 1950 psi
